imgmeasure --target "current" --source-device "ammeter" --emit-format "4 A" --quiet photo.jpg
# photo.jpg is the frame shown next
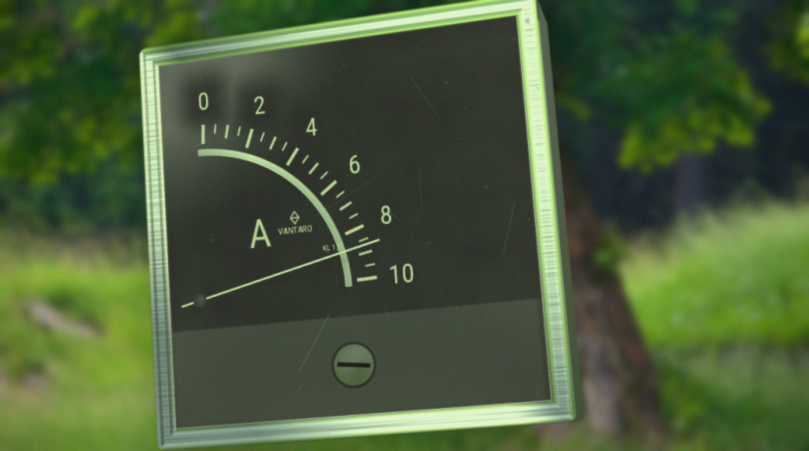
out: 8.75 A
